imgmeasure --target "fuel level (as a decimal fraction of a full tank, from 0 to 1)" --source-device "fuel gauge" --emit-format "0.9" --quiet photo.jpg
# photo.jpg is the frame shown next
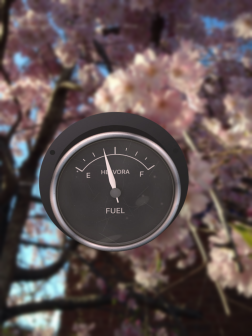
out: 0.375
